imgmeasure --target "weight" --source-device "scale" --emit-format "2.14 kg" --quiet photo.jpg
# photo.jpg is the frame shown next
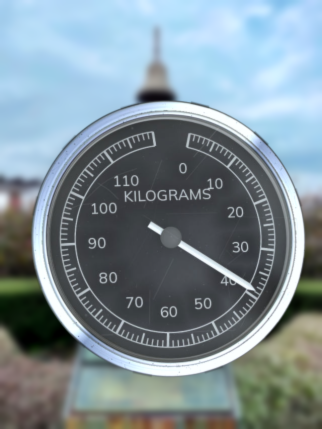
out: 39 kg
